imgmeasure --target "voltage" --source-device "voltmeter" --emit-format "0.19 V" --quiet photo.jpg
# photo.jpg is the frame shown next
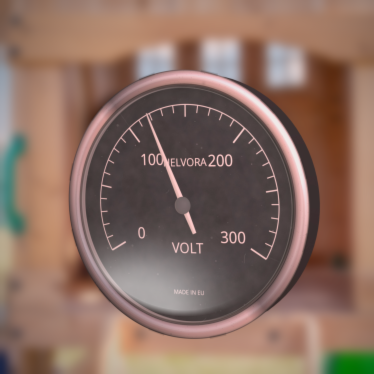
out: 120 V
